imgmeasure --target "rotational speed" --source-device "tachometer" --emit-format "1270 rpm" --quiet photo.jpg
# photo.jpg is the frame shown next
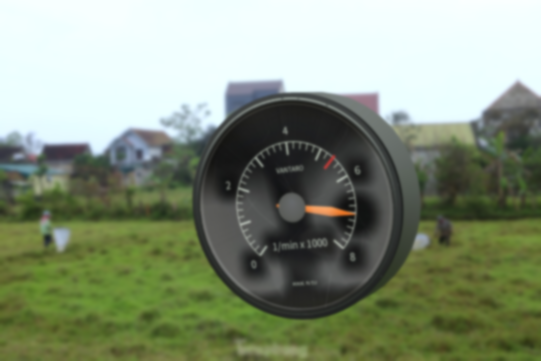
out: 7000 rpm
